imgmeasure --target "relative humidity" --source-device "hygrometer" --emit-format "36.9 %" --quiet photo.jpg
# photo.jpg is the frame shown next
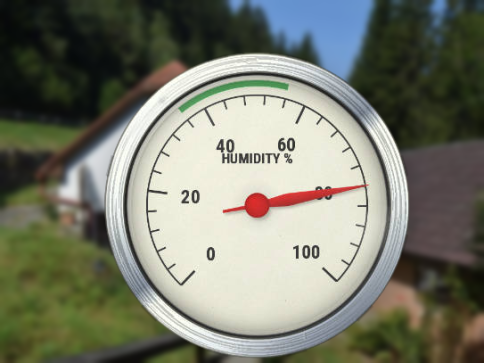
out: 80 %
